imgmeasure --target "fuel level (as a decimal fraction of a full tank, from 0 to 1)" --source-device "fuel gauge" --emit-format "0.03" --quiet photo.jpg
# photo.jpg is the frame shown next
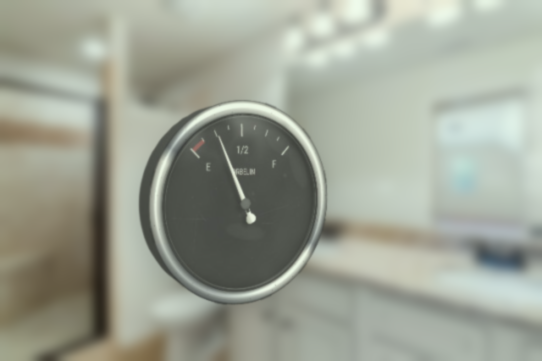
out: 0.25
